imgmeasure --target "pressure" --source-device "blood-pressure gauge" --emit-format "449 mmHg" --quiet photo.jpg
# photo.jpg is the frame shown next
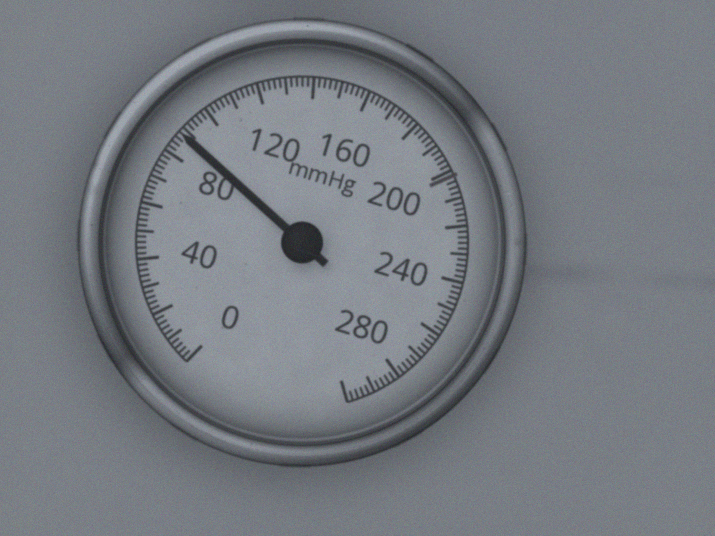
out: 88 mmHg
